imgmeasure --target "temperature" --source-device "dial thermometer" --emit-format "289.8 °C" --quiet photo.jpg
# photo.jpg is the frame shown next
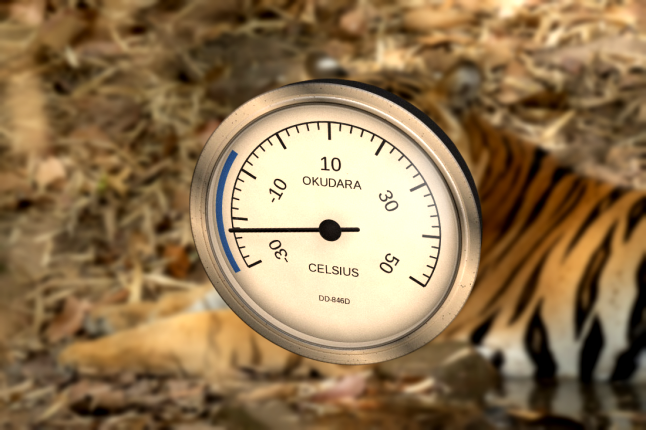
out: -22 °C
